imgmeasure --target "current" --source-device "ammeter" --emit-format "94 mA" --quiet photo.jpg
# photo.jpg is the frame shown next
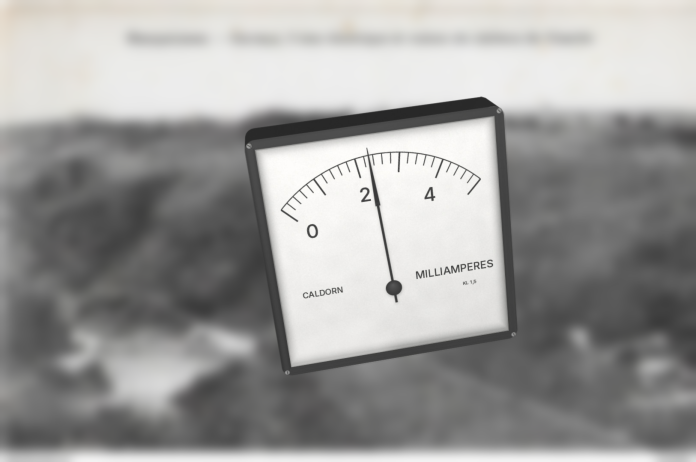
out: 2.3 mA
